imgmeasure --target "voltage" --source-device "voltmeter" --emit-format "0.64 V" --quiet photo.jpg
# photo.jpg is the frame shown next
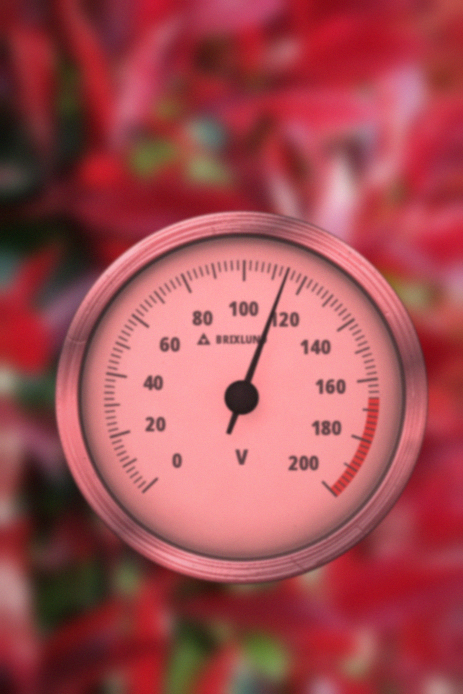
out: 114 V
